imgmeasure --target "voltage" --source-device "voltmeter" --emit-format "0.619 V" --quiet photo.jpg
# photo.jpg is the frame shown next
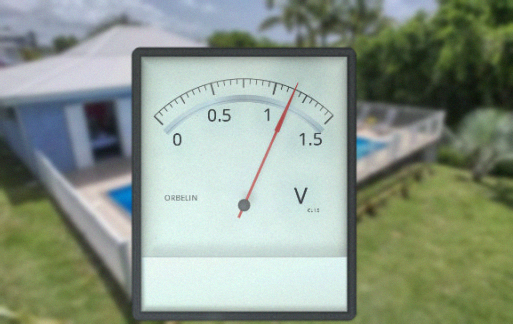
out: 1.15 V
